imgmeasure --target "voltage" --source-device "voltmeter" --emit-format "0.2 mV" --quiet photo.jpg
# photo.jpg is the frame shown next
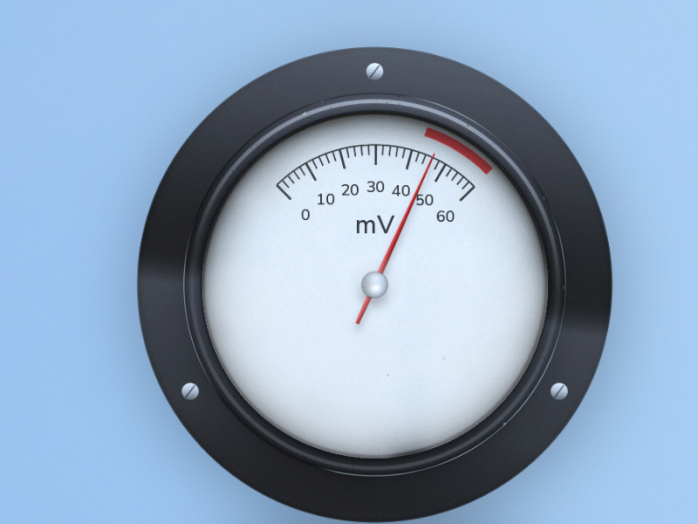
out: 46 mV
